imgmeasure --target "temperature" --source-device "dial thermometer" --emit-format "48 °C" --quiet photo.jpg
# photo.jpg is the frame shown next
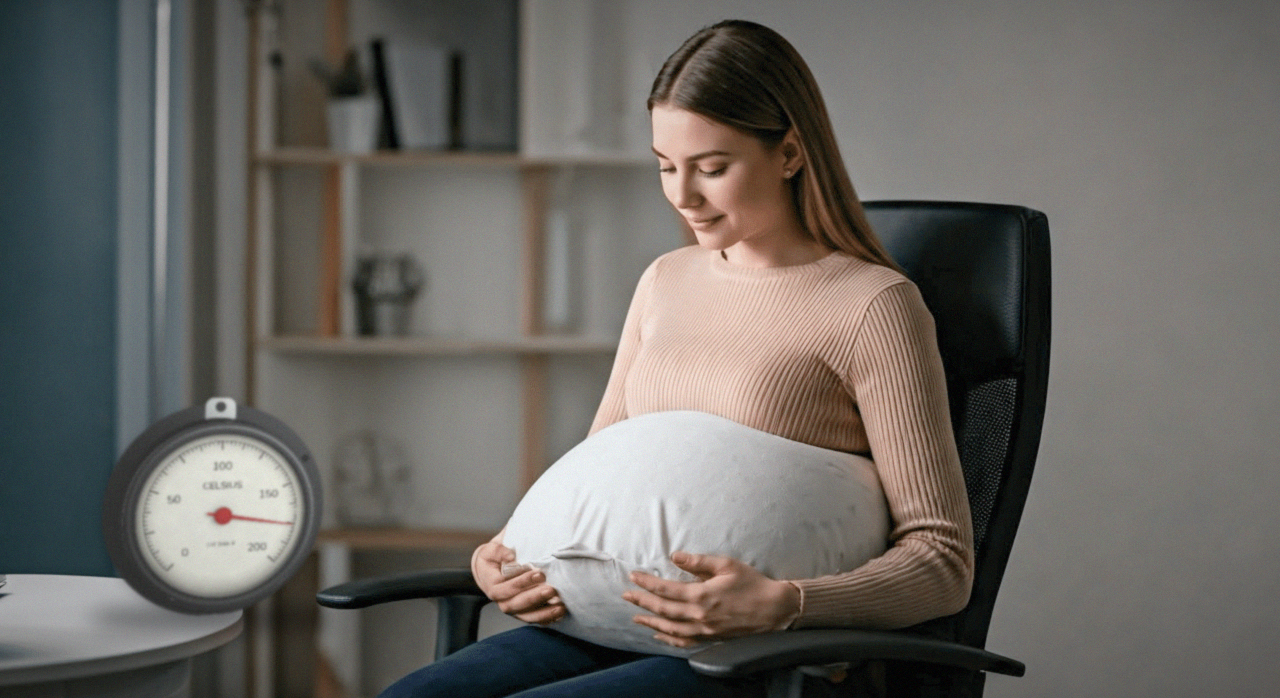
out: 175 °C
